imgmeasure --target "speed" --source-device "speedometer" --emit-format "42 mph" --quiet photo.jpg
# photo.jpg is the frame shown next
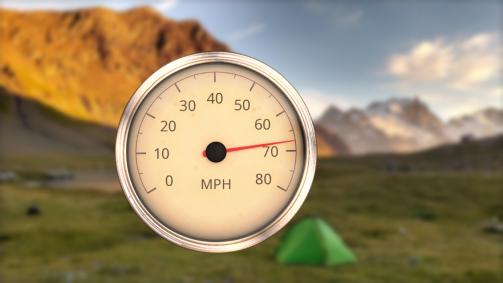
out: 67.5 mph
